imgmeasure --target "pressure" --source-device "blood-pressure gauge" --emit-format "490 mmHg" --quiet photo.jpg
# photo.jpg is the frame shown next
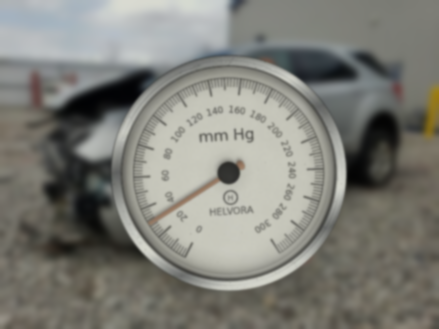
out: 30 mmHg
